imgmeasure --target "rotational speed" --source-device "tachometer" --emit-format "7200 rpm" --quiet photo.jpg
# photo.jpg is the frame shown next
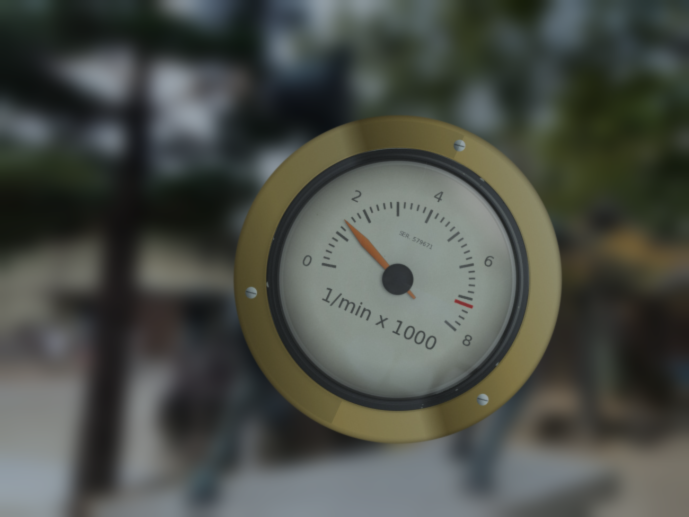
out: 1400 rpm
